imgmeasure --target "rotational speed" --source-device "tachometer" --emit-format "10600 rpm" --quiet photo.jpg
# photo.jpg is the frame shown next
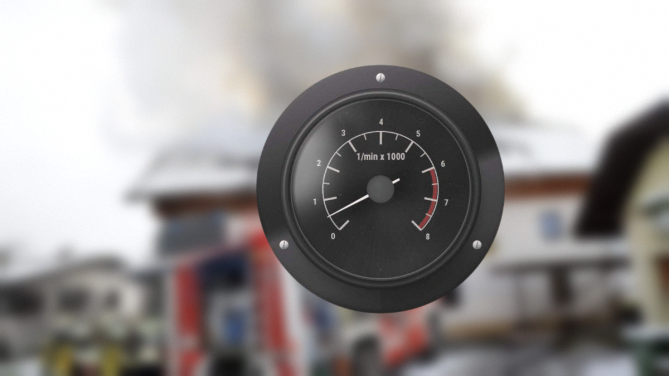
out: 500 rpm
